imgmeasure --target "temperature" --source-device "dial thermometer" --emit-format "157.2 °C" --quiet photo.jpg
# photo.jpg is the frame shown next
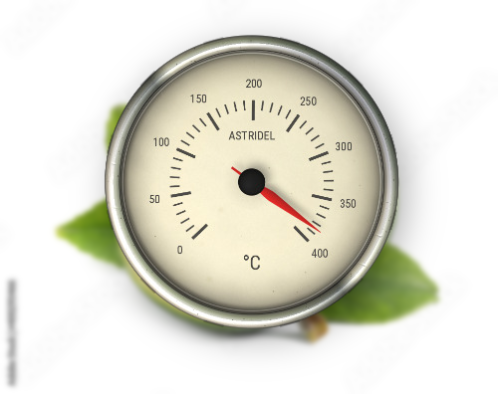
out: 385 °C
